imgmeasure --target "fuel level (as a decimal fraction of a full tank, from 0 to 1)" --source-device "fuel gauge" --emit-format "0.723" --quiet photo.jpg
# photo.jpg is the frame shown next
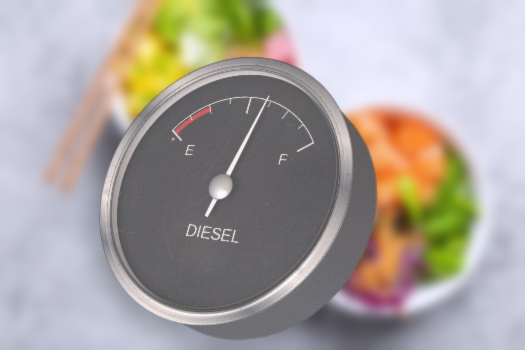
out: 0.625
